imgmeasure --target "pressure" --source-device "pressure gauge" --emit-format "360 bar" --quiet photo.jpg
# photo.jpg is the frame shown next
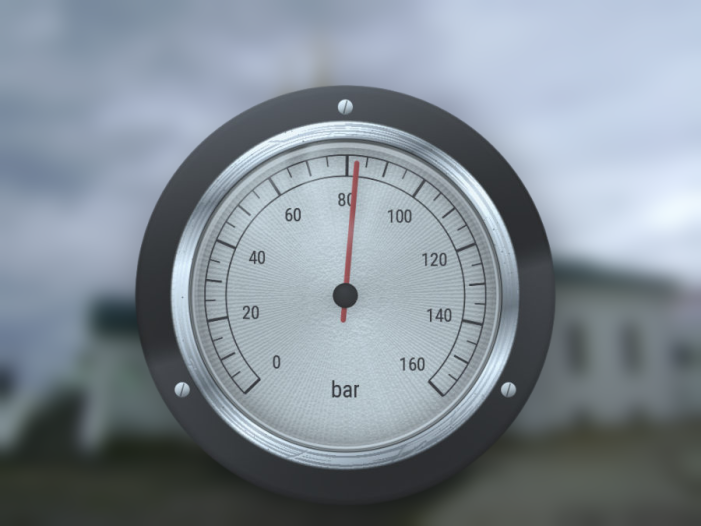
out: 82.5 bar
